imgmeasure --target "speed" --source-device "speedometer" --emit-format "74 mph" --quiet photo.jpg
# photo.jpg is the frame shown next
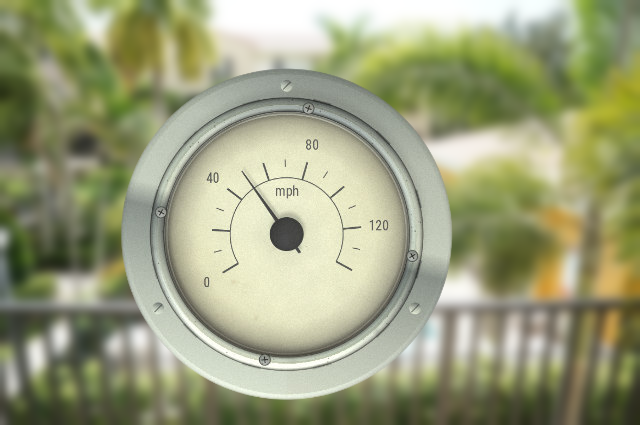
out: 50 mph
